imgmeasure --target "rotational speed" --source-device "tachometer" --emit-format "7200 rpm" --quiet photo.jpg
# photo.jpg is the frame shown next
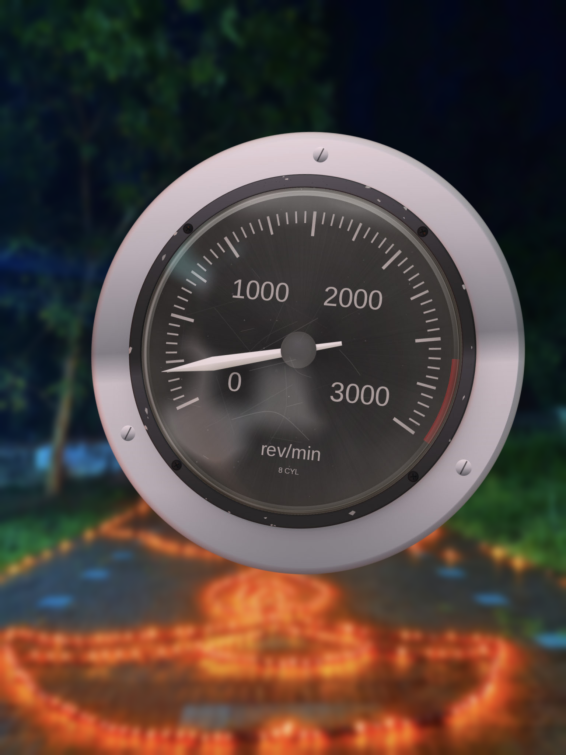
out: 200 rpm
